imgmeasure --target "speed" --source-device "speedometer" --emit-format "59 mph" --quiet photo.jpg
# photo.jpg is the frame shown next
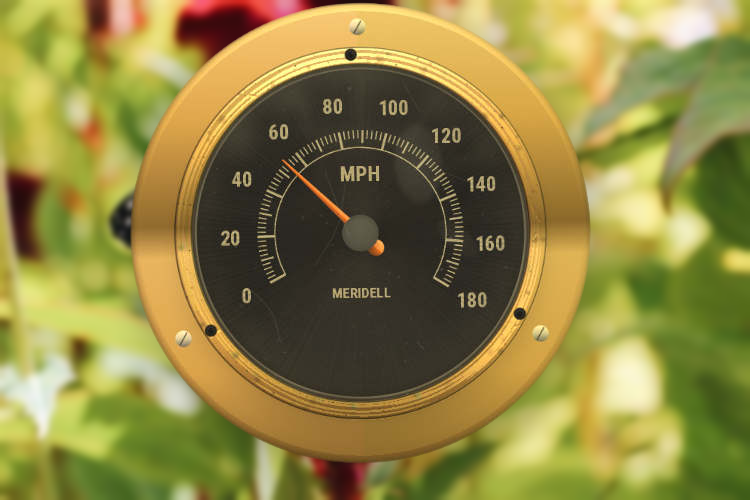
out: 54 mph
